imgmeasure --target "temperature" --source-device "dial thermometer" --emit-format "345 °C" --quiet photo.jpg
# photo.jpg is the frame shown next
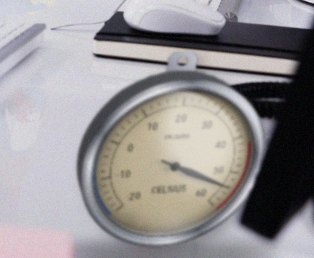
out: 54 °C
